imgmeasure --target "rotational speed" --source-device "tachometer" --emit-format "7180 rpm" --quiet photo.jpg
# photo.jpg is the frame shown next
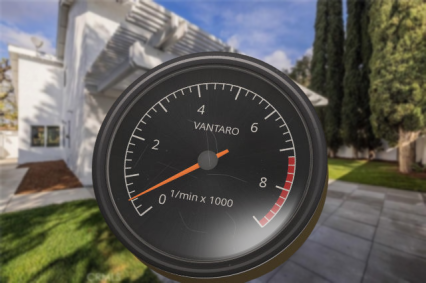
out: 400 rpm
